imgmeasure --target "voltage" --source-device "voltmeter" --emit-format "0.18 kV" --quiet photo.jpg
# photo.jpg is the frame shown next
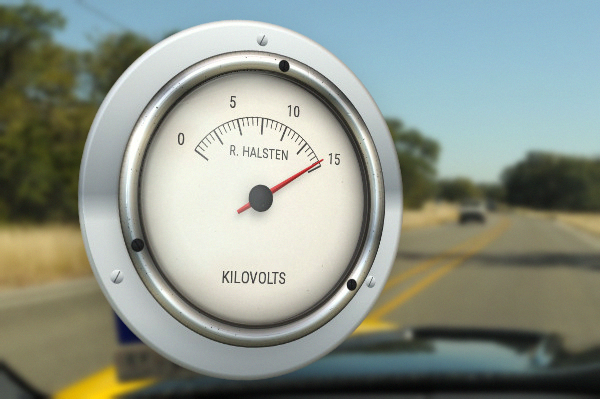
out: 14.5 kV
